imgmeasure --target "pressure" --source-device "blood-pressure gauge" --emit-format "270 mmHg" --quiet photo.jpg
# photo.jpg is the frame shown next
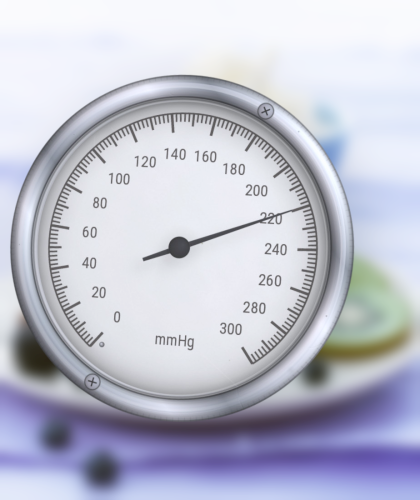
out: 220 mmHg
